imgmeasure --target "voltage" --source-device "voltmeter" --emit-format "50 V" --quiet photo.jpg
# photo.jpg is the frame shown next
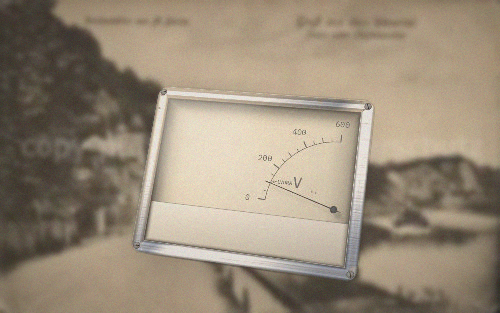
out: 100 V
